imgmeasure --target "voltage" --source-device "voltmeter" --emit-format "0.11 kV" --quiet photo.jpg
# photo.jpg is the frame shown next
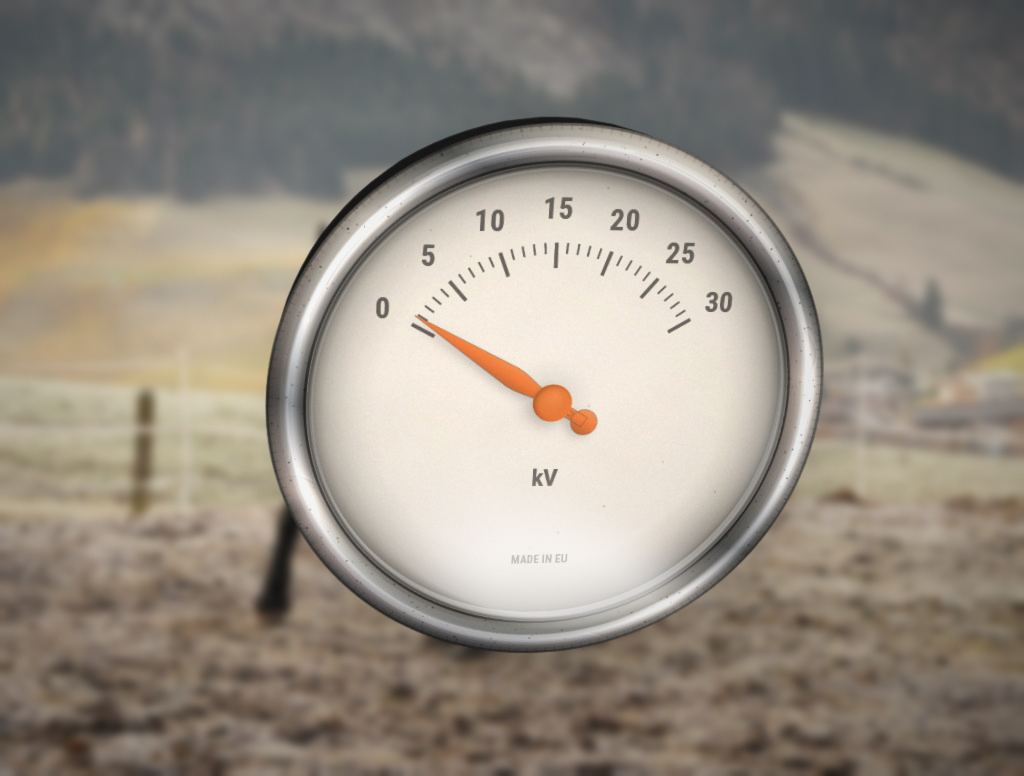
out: 1 kV
